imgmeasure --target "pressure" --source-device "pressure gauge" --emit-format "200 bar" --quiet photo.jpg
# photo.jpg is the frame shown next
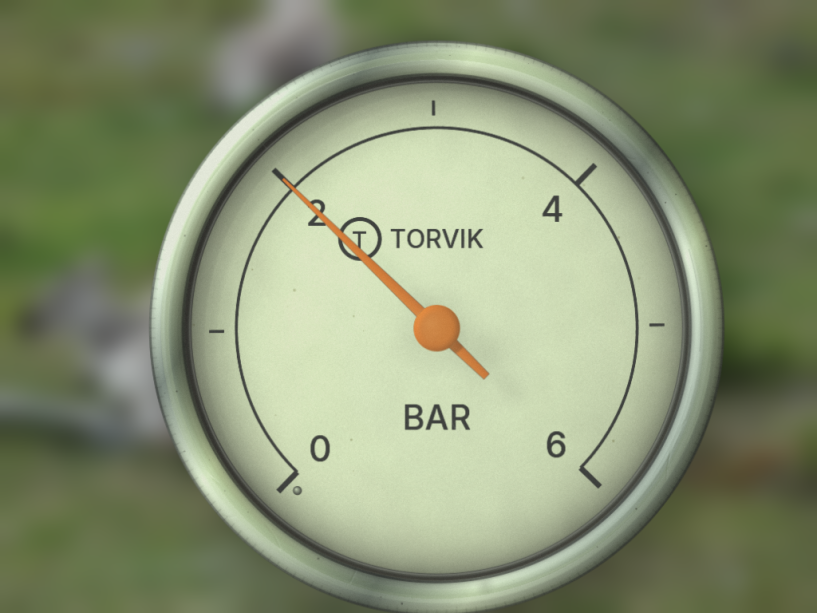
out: 2 bar
